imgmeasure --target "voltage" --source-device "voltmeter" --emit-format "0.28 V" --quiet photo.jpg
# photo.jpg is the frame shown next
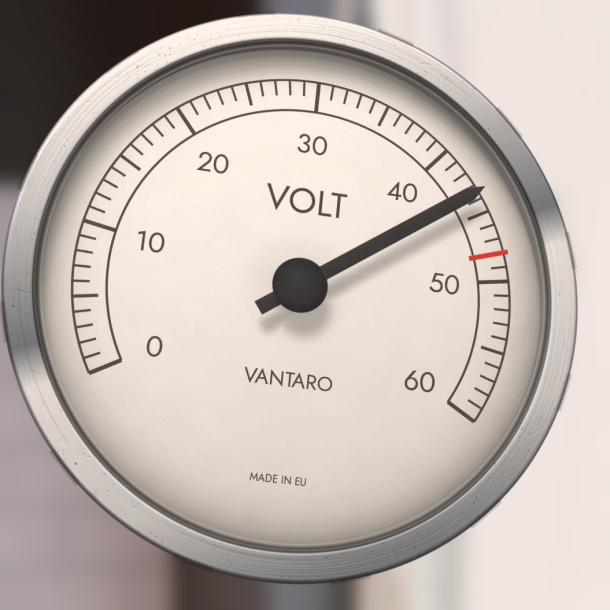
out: 43.5 V
